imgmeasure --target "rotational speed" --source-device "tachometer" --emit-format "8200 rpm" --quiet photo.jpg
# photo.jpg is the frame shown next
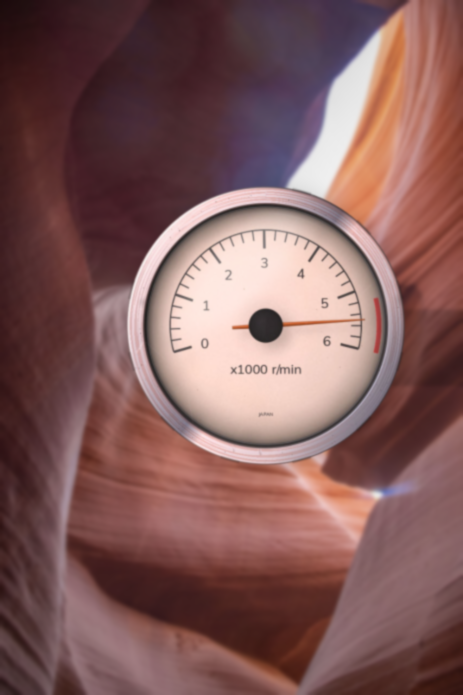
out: 5500 rpm
